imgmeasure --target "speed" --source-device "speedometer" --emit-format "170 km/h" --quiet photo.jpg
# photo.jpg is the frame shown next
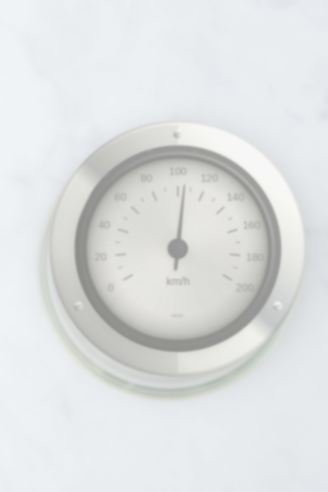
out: 105 km/h
